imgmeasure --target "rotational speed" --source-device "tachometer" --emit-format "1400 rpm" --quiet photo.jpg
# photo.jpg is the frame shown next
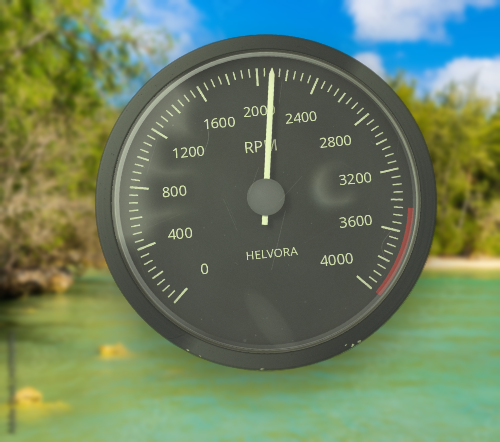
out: 2100 rpm
